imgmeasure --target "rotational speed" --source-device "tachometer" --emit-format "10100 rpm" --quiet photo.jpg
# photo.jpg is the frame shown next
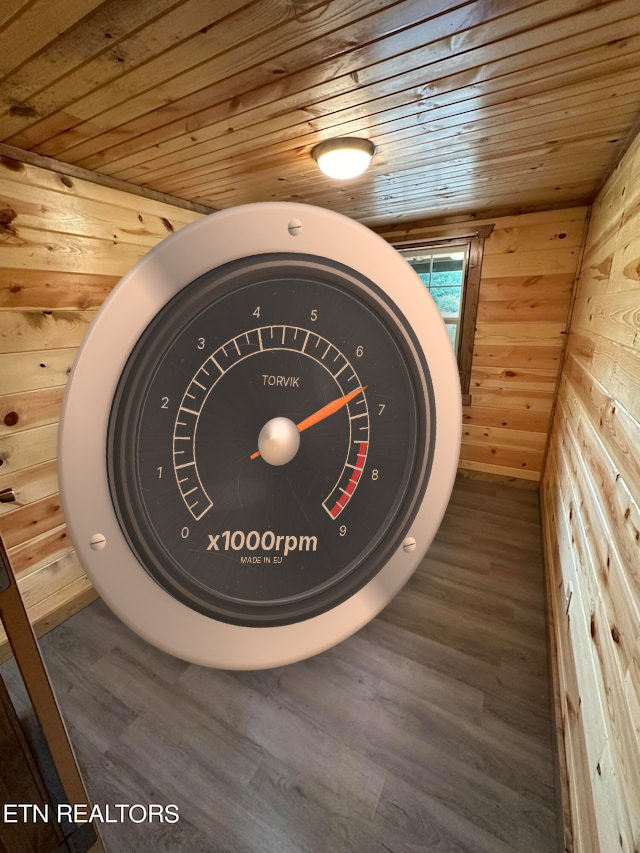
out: 6500 rpm
